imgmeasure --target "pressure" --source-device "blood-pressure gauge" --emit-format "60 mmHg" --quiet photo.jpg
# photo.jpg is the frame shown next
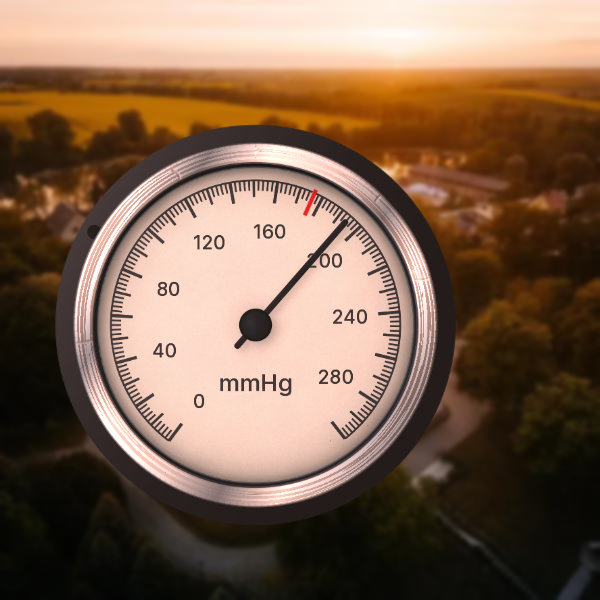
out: 194 mmHg
